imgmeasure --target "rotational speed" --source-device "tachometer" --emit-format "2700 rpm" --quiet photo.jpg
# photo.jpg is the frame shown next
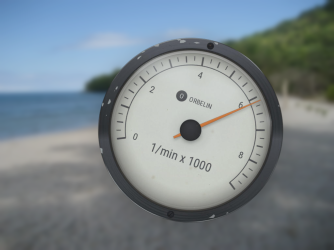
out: 6125 rpm
